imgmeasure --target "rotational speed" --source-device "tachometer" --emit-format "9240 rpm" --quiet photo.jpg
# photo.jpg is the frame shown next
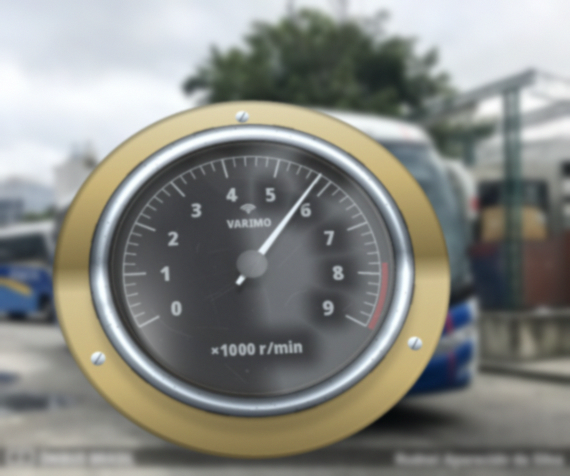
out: 5800 rpm
